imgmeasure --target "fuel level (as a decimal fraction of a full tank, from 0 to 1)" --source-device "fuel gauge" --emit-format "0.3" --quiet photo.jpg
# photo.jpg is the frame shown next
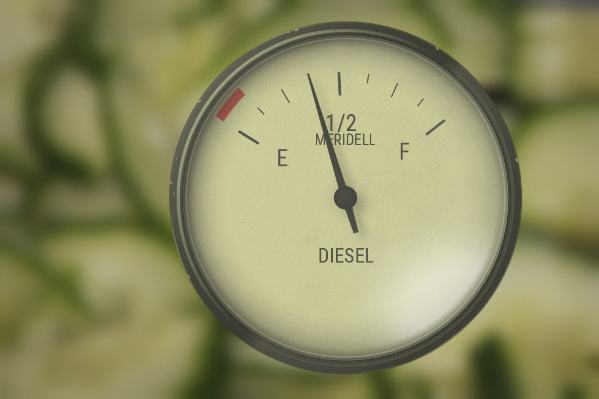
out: 0.375
